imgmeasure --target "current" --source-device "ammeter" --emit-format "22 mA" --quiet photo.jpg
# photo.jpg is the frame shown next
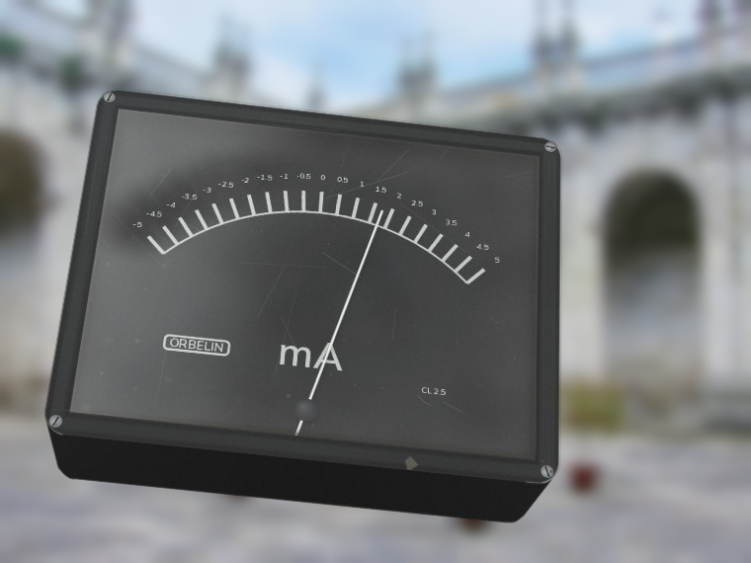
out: 1.75 mA
